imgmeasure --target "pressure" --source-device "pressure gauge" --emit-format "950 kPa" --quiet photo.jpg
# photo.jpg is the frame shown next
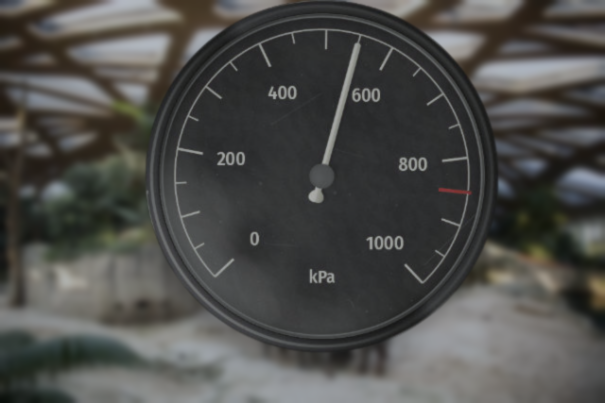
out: 550 kPa
